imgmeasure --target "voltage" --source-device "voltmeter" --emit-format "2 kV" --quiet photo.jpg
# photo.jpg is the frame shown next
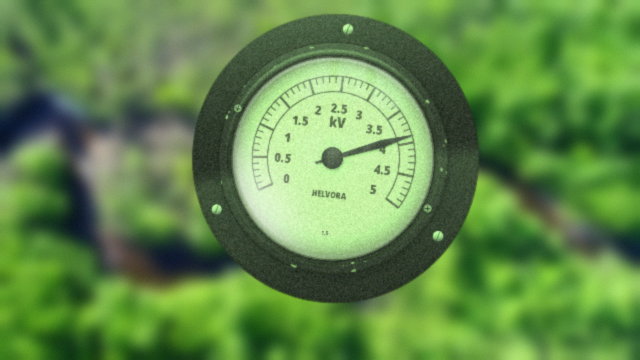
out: 3.9 kV
